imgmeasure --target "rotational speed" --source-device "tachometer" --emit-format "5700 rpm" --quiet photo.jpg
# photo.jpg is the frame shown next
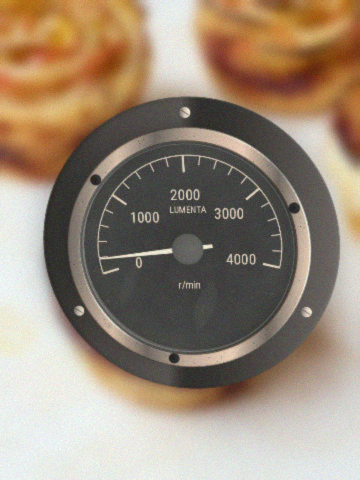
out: 200 rpm
